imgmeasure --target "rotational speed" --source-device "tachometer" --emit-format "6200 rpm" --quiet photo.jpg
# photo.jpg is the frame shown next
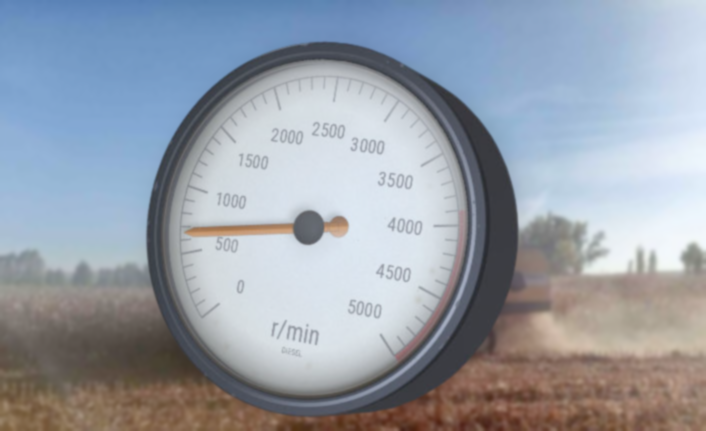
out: 650 rpm
